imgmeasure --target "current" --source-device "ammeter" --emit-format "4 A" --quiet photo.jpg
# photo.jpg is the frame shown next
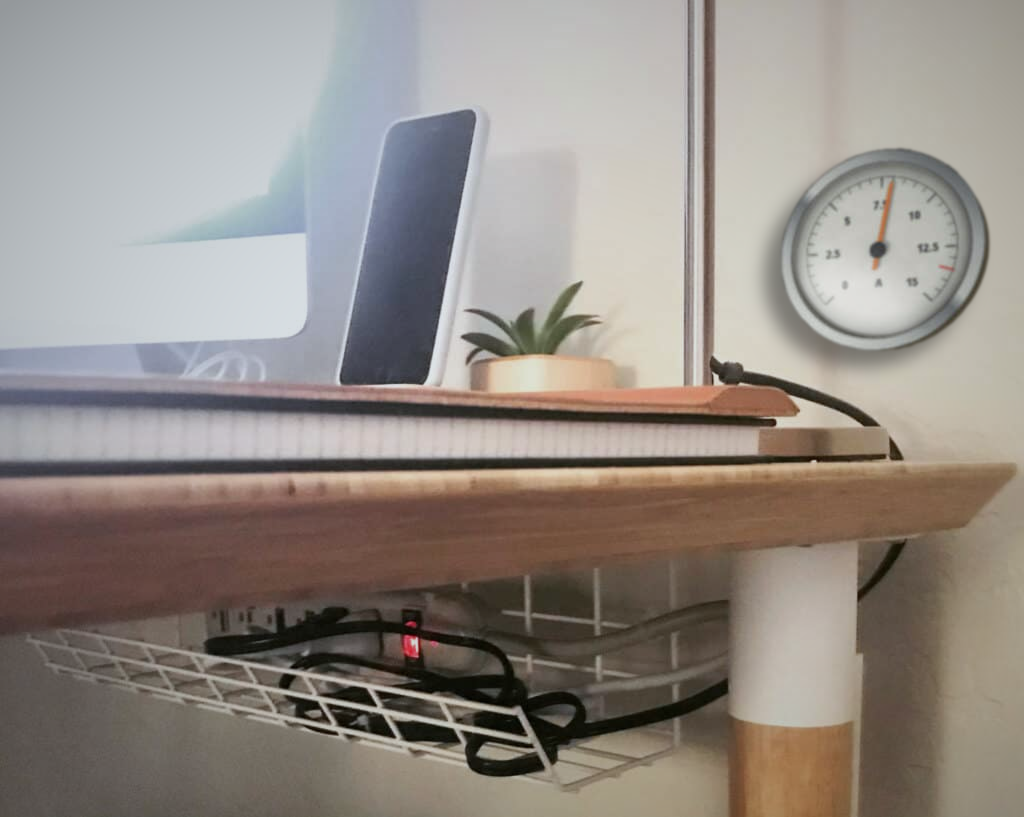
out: 8 A
